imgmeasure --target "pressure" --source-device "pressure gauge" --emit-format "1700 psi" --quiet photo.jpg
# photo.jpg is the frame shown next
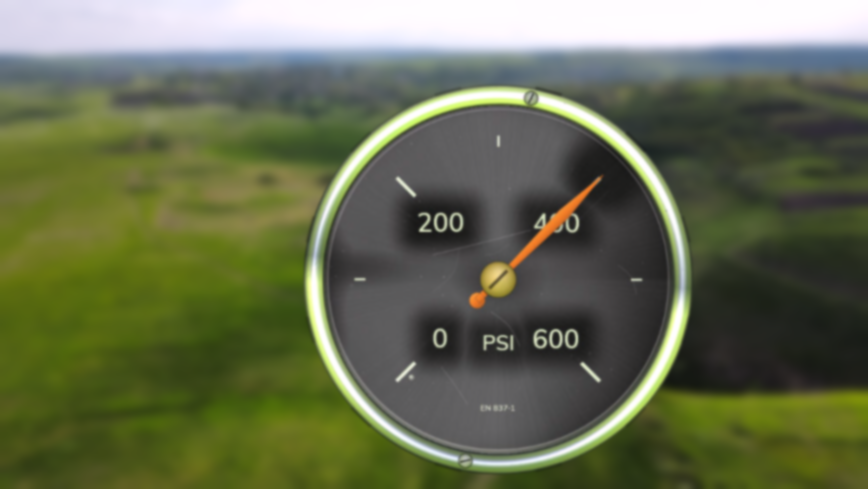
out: 400 psi
